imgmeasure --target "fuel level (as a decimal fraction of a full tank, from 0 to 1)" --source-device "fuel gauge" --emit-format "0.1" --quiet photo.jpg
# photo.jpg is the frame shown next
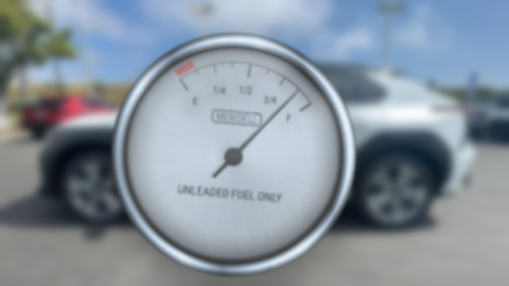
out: 0.875
